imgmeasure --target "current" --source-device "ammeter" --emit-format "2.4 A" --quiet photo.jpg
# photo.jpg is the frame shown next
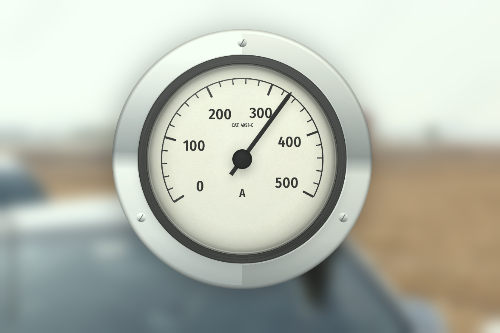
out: 330 A
